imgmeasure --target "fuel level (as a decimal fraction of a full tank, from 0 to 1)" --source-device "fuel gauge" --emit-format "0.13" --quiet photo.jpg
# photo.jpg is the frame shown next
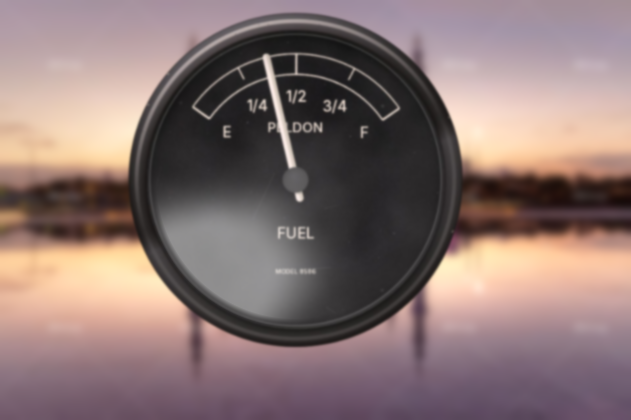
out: 0.375
